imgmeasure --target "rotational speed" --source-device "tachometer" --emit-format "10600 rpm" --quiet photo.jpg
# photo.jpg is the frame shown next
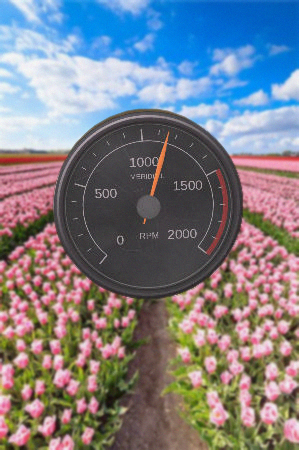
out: 1150 rpm
